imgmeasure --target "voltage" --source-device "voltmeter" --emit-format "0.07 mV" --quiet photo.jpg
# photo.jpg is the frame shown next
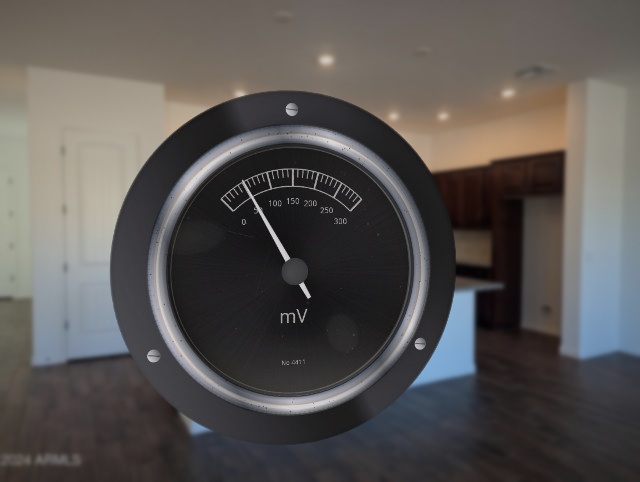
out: 50 mV
